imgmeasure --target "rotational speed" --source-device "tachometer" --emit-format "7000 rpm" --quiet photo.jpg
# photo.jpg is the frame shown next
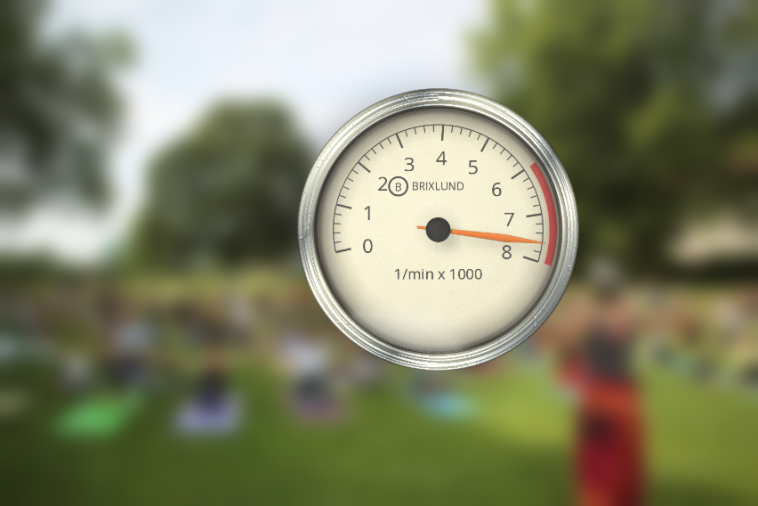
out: 7600 rpm
